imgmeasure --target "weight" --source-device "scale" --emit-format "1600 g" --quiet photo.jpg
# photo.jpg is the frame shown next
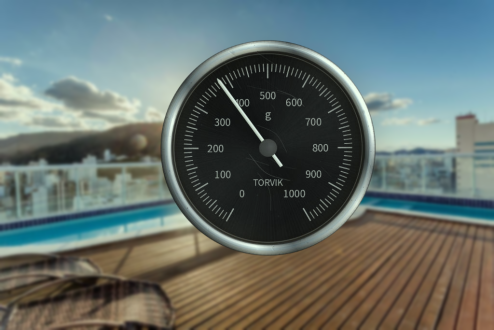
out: 380 g
